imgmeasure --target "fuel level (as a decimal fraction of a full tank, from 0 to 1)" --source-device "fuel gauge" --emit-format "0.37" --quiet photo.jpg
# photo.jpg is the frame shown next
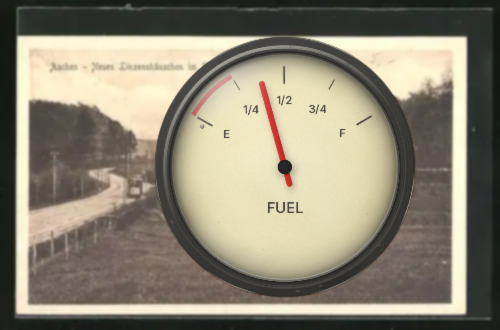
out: 0.375
